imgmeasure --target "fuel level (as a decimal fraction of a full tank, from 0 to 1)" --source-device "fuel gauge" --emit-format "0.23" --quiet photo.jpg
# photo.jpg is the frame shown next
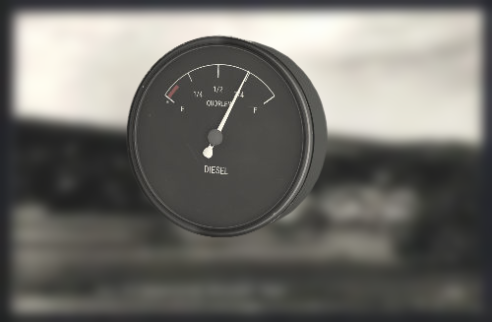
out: 0.75
